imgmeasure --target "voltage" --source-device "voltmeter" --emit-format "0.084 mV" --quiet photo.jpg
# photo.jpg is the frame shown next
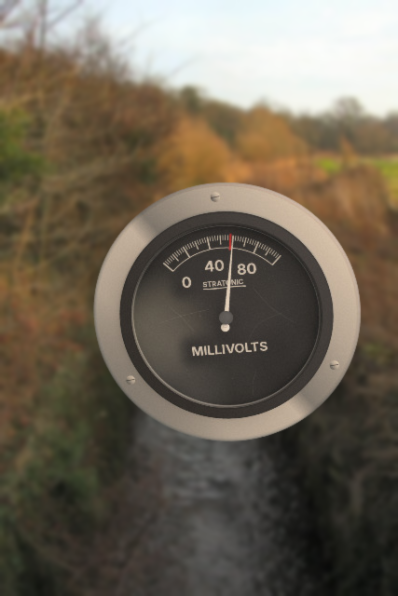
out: 60 mV
